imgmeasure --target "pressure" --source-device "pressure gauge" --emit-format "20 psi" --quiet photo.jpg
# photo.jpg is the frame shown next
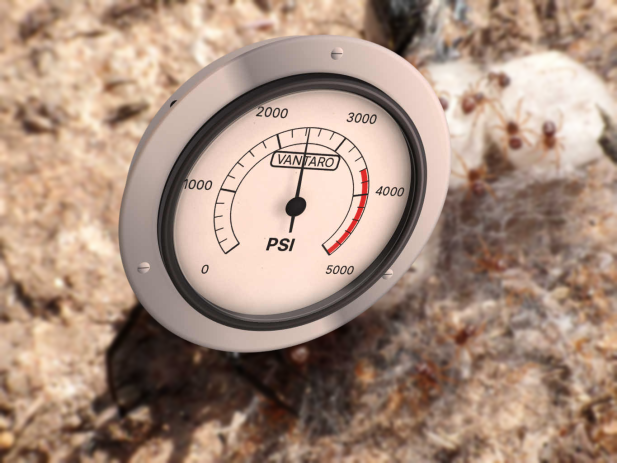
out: 2400 psi
